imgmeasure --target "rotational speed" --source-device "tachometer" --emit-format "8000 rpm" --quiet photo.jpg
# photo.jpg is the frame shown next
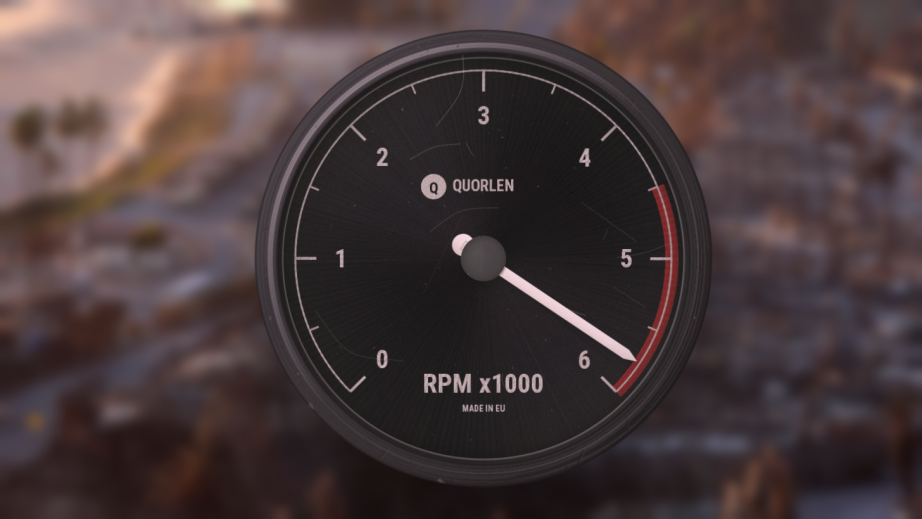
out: 5750 rpm
